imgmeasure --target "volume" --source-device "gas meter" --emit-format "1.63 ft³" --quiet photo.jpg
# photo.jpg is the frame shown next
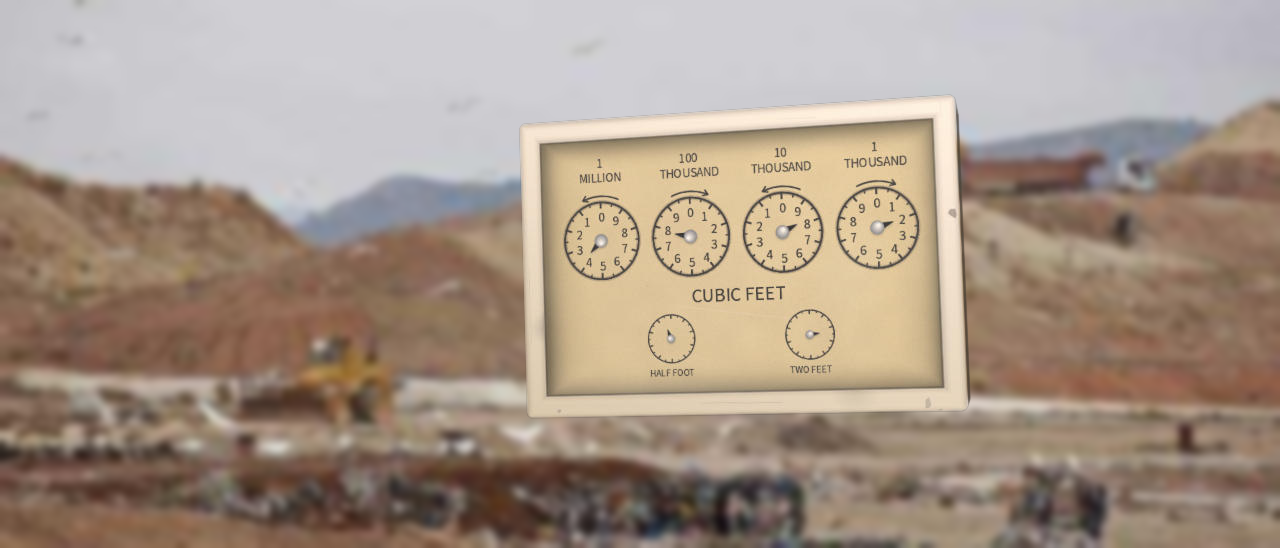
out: 378200 ft³
